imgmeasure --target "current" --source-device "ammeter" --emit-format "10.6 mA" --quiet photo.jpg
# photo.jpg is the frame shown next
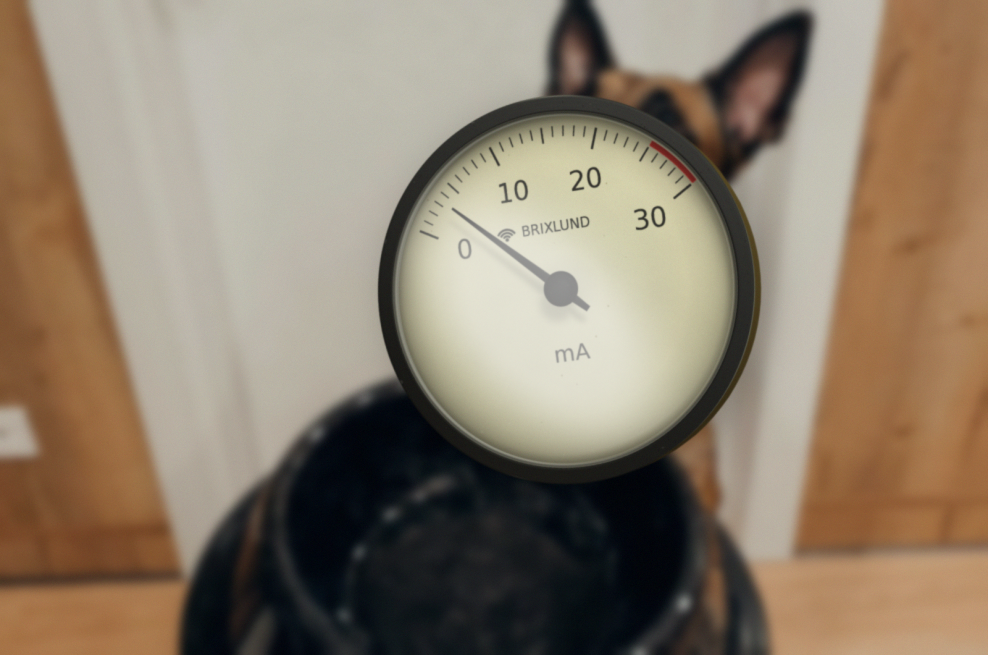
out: 3.5 mA
